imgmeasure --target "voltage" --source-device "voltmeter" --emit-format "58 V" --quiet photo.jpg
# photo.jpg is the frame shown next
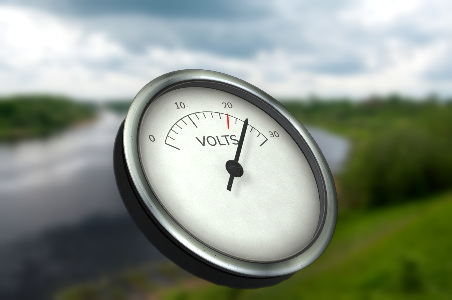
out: 24 V
